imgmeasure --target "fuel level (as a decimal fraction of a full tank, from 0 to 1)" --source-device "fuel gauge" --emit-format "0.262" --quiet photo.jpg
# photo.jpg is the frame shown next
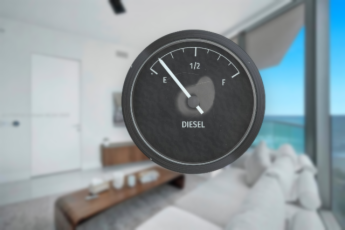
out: 0.125
